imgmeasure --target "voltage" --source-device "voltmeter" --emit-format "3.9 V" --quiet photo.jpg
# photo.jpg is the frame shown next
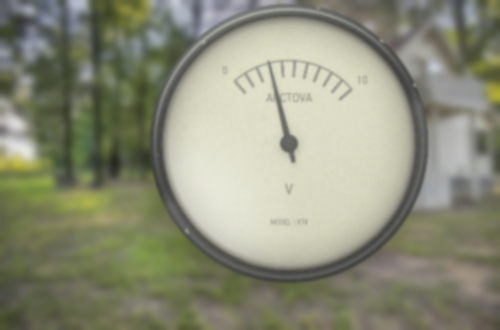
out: 3 V
